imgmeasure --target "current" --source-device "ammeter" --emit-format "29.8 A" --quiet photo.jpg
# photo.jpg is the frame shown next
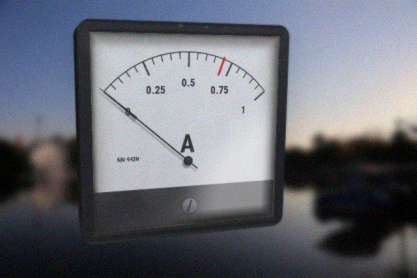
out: 0 A
